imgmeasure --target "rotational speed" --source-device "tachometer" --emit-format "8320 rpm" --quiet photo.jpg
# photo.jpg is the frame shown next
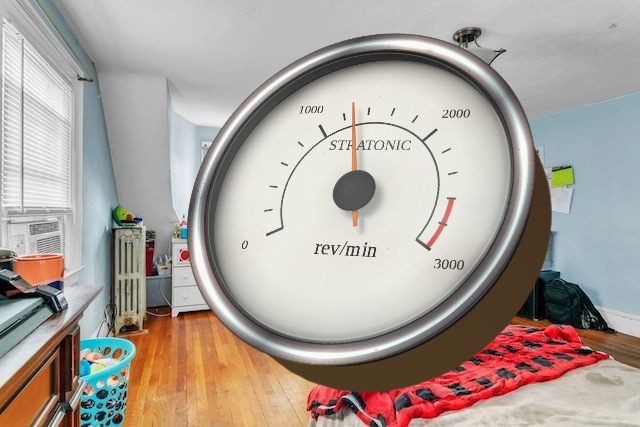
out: 1300 rpm
